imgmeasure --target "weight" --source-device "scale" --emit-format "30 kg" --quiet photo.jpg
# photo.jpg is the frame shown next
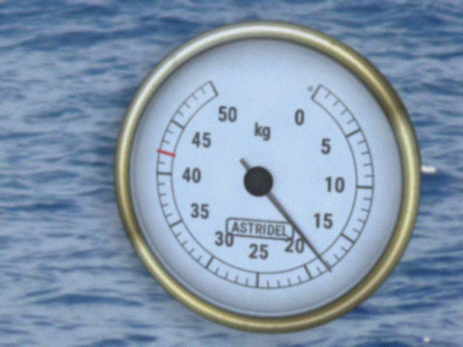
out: 18 kg
